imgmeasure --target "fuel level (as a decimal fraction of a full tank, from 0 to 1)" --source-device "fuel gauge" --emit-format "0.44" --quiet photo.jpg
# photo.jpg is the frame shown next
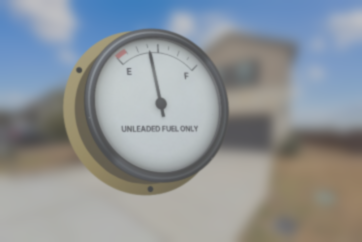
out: 0.375
